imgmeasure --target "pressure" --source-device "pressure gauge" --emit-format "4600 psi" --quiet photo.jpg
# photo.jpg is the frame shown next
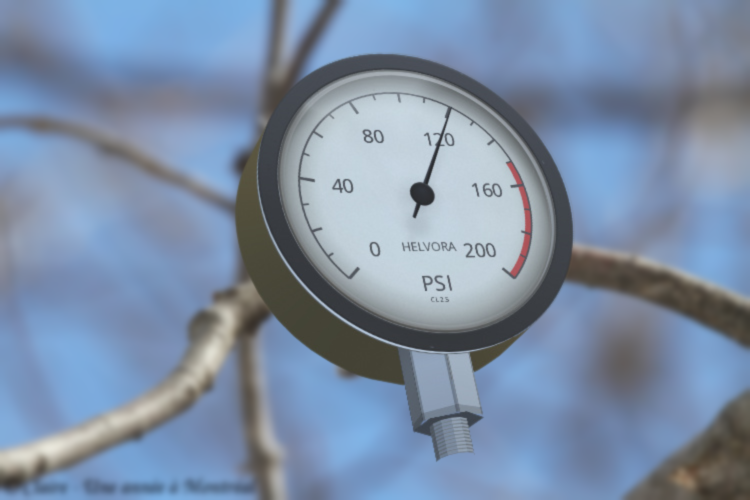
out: 120 psi
